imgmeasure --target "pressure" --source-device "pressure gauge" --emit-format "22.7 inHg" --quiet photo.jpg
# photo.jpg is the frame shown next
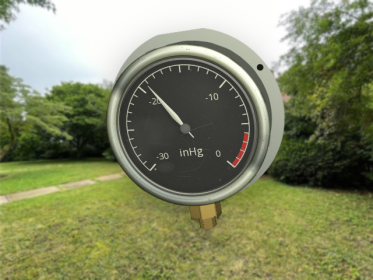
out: -19 inHg
